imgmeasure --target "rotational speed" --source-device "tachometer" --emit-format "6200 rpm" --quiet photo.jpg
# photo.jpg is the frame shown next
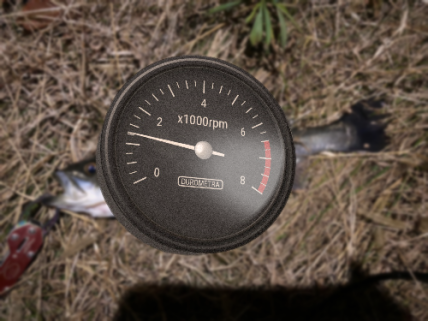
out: 1250 rpm
